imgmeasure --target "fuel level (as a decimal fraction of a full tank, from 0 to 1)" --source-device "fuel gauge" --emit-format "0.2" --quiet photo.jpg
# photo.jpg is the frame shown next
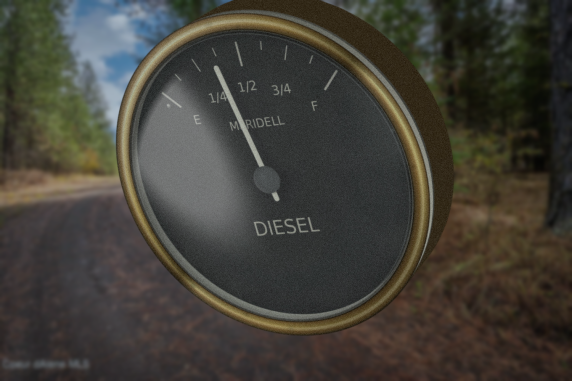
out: 0.375
